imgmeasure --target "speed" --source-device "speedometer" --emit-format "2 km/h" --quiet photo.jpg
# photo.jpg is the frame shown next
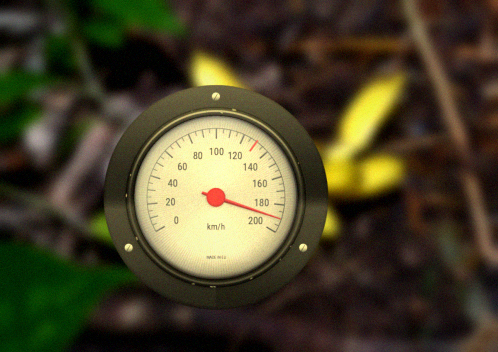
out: 190 km/h
